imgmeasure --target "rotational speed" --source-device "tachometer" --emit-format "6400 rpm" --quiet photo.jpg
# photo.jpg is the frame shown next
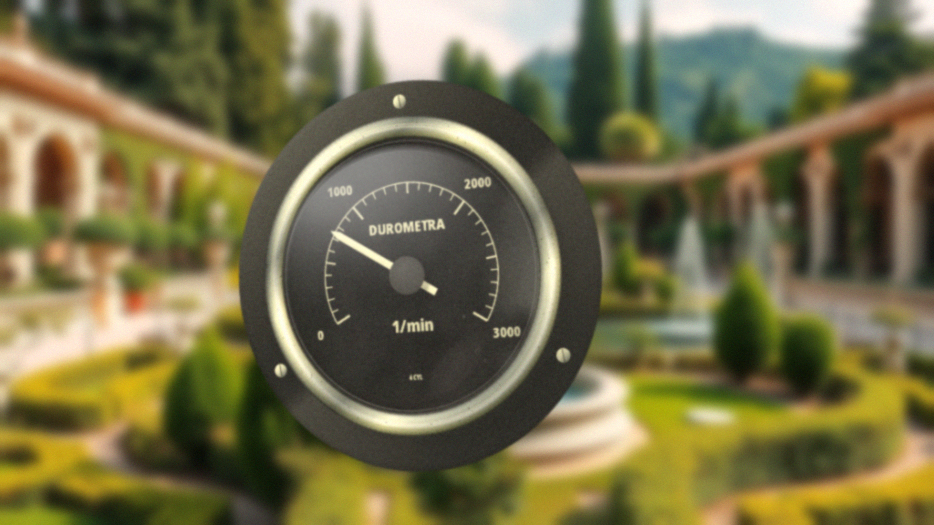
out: 750 rpm
